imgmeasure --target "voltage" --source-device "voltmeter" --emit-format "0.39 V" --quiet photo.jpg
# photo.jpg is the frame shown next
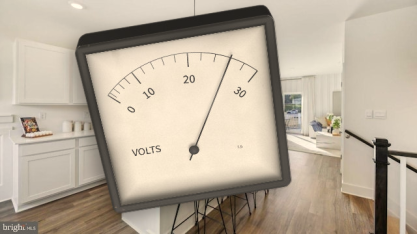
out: 26 V
